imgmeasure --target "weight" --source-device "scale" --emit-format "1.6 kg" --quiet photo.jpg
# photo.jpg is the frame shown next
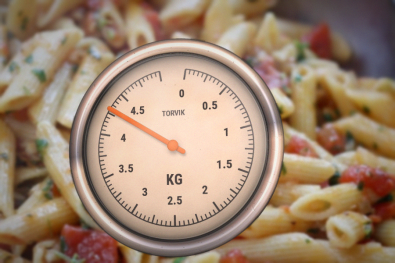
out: 4.3 kg
